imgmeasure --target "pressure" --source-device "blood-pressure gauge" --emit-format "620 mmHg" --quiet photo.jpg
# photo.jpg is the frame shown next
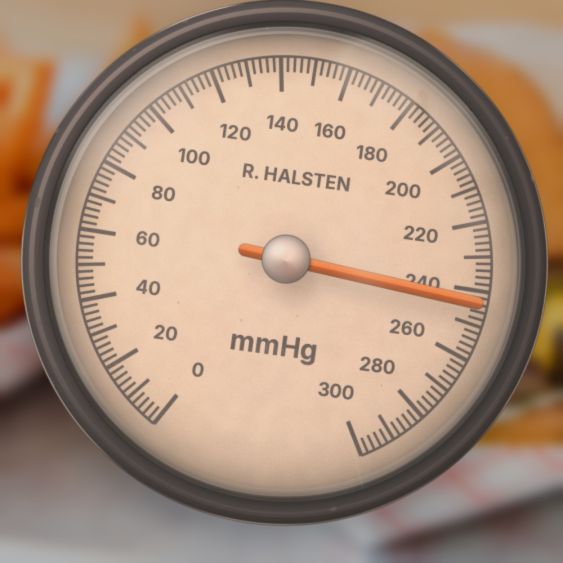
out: 244 mmHg
